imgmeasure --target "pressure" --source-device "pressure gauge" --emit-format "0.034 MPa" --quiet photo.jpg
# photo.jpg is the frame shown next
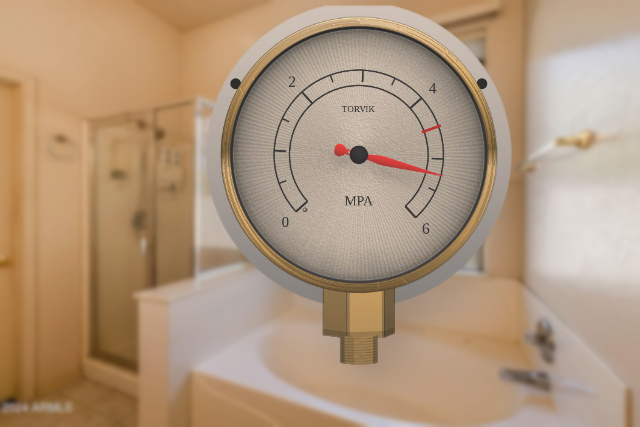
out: 5.25 MPa
